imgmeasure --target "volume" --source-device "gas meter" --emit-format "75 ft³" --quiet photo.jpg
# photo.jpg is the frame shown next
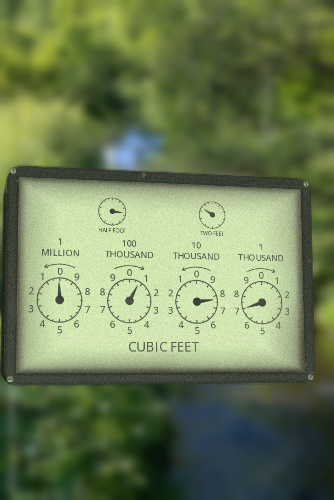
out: 7700 ft³
